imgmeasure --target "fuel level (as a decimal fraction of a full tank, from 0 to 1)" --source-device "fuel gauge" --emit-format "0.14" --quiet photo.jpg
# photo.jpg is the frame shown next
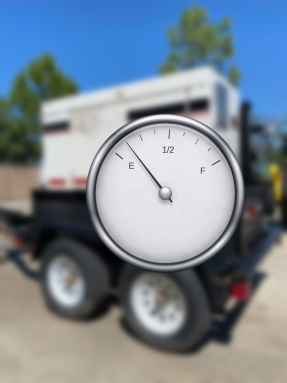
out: 0.125
